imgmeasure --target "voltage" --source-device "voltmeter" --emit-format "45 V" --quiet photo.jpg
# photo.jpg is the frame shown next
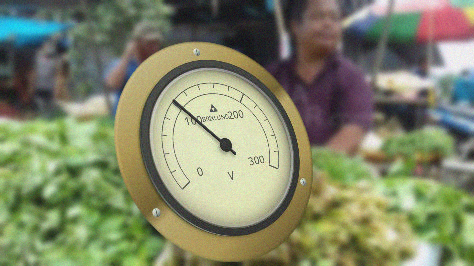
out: 100 V
